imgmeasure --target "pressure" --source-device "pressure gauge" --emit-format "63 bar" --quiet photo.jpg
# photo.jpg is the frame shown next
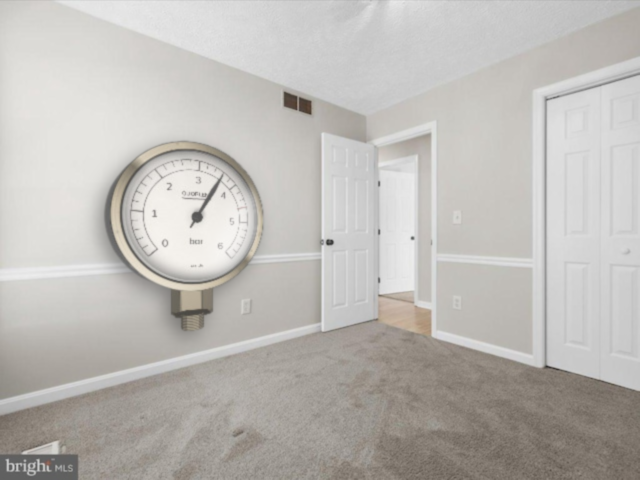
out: 3.6 bar
